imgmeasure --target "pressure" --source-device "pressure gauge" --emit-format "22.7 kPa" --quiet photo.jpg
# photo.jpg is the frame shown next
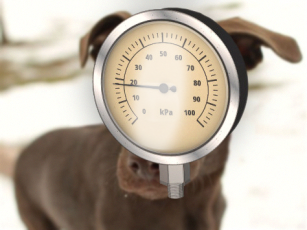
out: 18 kPa
